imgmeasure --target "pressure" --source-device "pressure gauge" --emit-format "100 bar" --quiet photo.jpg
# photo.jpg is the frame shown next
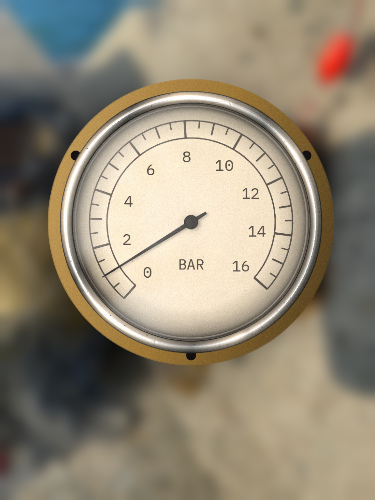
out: 1 bar
